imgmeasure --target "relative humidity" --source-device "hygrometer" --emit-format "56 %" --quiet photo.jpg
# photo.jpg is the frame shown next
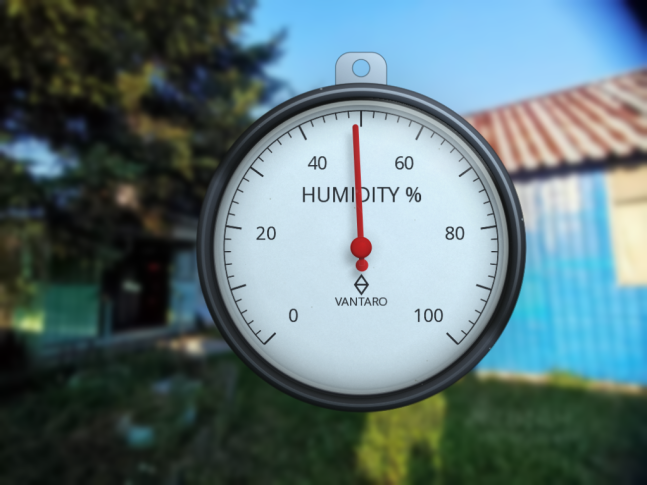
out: 49 %
